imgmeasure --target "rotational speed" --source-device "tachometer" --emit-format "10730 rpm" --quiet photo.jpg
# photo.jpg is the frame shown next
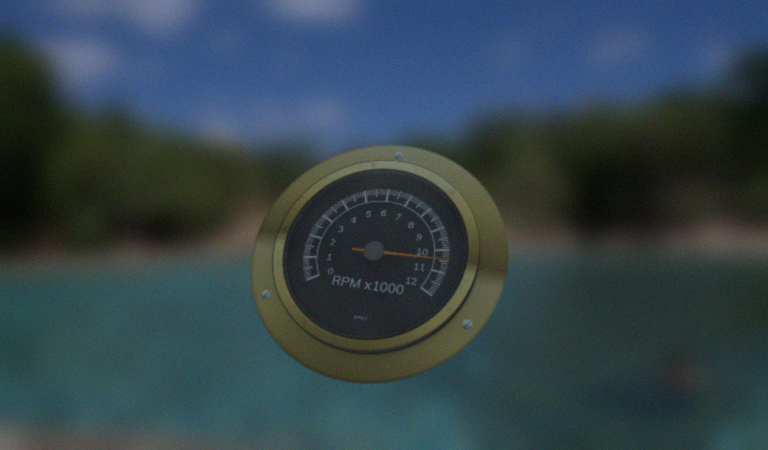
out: 10500 rpm
